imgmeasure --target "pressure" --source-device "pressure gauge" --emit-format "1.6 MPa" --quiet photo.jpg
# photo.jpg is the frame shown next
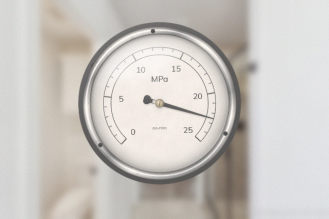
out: 22.5 MPa
